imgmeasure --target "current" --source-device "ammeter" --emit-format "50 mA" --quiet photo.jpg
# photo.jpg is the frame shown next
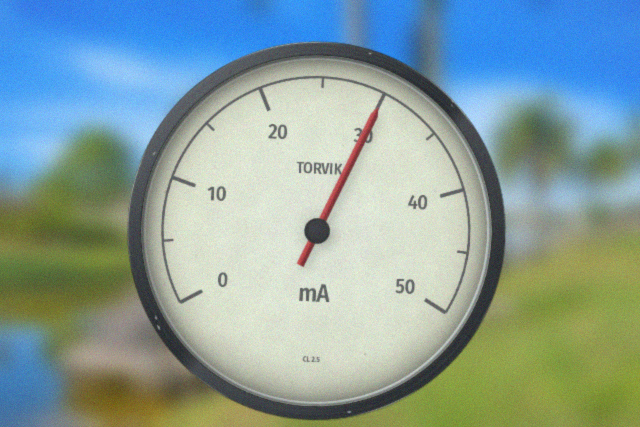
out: 30 mA
